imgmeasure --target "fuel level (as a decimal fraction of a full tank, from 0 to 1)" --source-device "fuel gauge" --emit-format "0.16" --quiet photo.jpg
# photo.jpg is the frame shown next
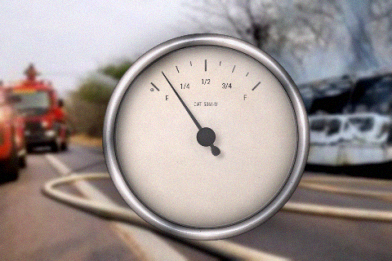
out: 0.125
